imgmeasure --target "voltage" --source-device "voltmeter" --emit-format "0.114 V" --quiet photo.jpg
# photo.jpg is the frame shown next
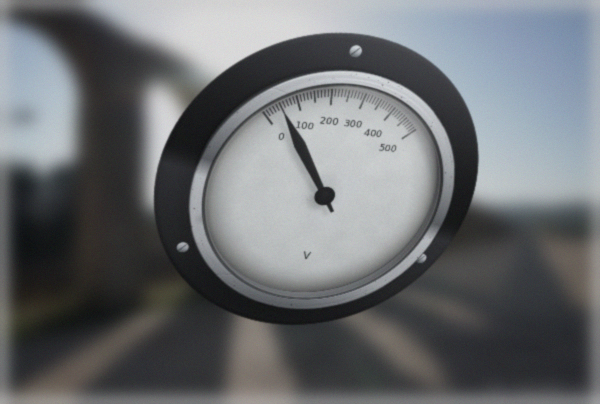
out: 50 V
